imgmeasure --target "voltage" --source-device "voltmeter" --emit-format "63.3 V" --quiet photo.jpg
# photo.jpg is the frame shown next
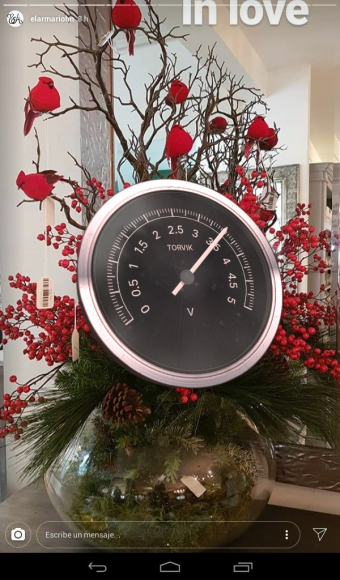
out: 3.5 V
